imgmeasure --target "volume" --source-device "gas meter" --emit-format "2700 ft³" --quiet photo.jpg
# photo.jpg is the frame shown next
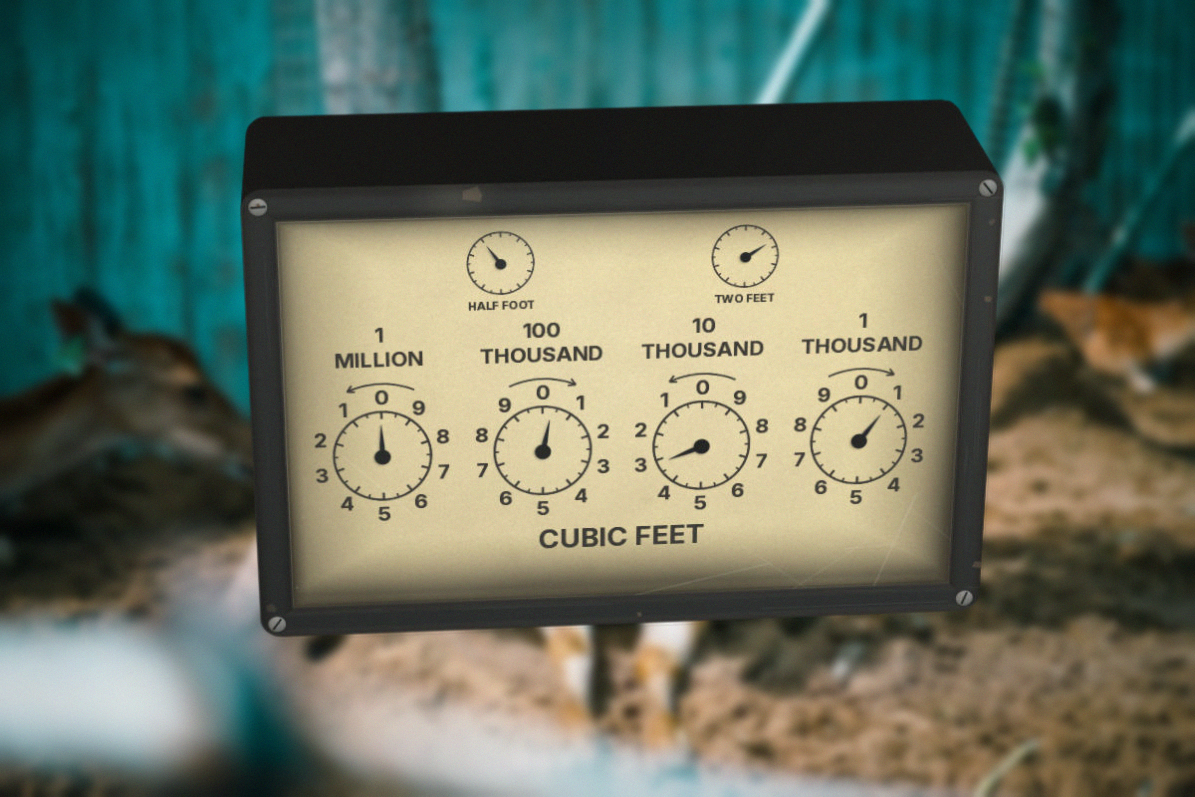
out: 3100 ft³
